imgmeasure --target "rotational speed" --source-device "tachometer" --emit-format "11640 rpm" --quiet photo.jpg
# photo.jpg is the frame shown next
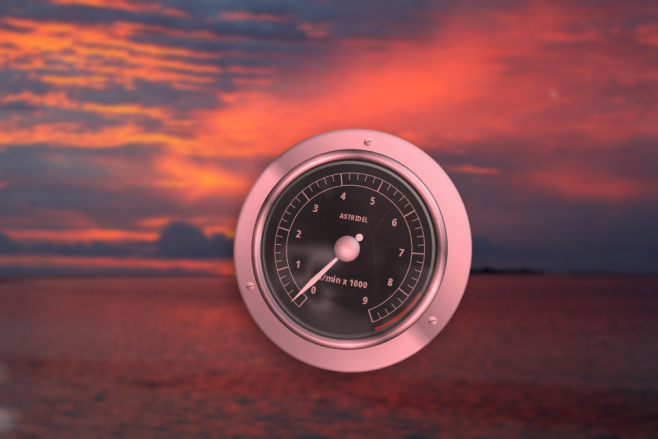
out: 200 rpm
